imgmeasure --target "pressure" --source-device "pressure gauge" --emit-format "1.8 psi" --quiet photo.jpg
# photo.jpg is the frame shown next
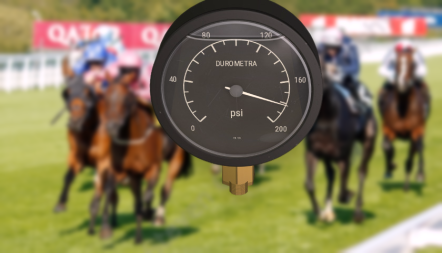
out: 180 psi
